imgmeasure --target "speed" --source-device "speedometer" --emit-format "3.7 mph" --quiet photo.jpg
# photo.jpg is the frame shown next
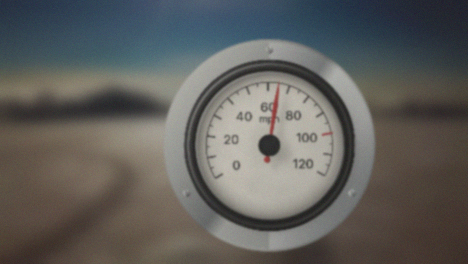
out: 65 mph
